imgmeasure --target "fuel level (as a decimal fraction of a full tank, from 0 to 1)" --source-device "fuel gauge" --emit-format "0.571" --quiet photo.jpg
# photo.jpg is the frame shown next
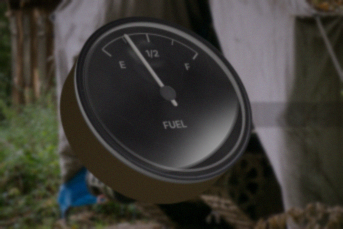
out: 0.25
